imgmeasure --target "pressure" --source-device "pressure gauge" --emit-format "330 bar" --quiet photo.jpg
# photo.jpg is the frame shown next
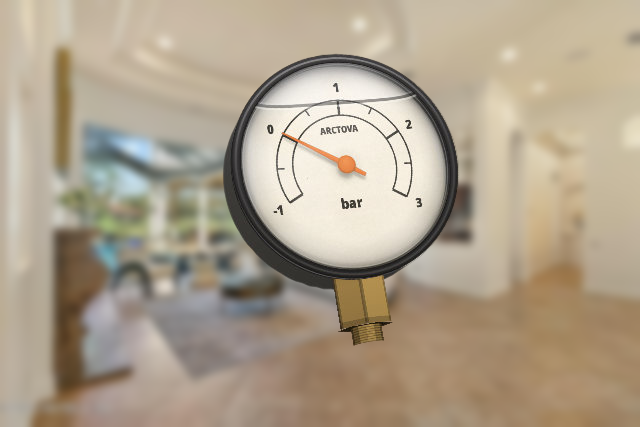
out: 0 bar
